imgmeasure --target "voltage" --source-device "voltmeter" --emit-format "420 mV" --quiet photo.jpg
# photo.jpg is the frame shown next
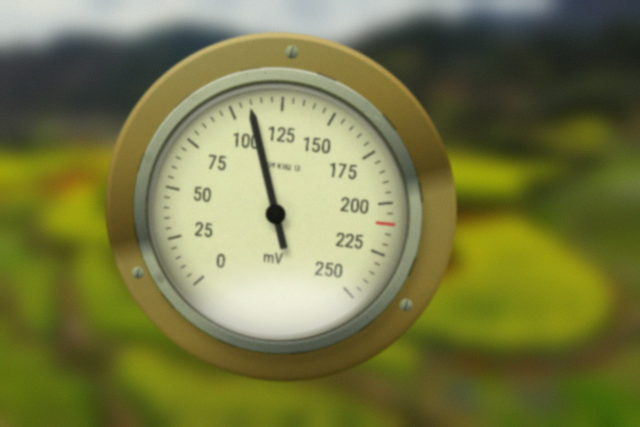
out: 110 mV
